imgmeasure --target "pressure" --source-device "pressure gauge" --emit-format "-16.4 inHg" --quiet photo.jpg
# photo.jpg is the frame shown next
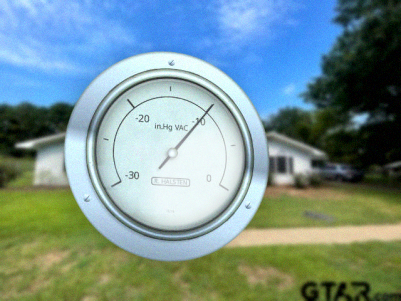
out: -10 inHg
